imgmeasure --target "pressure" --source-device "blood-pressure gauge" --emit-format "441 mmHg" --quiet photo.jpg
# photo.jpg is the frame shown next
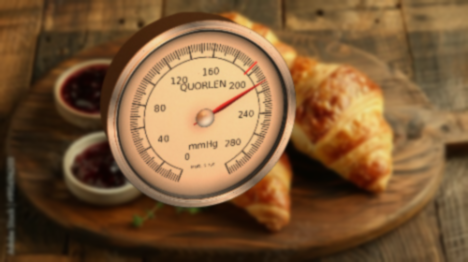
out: 210 mmHg
